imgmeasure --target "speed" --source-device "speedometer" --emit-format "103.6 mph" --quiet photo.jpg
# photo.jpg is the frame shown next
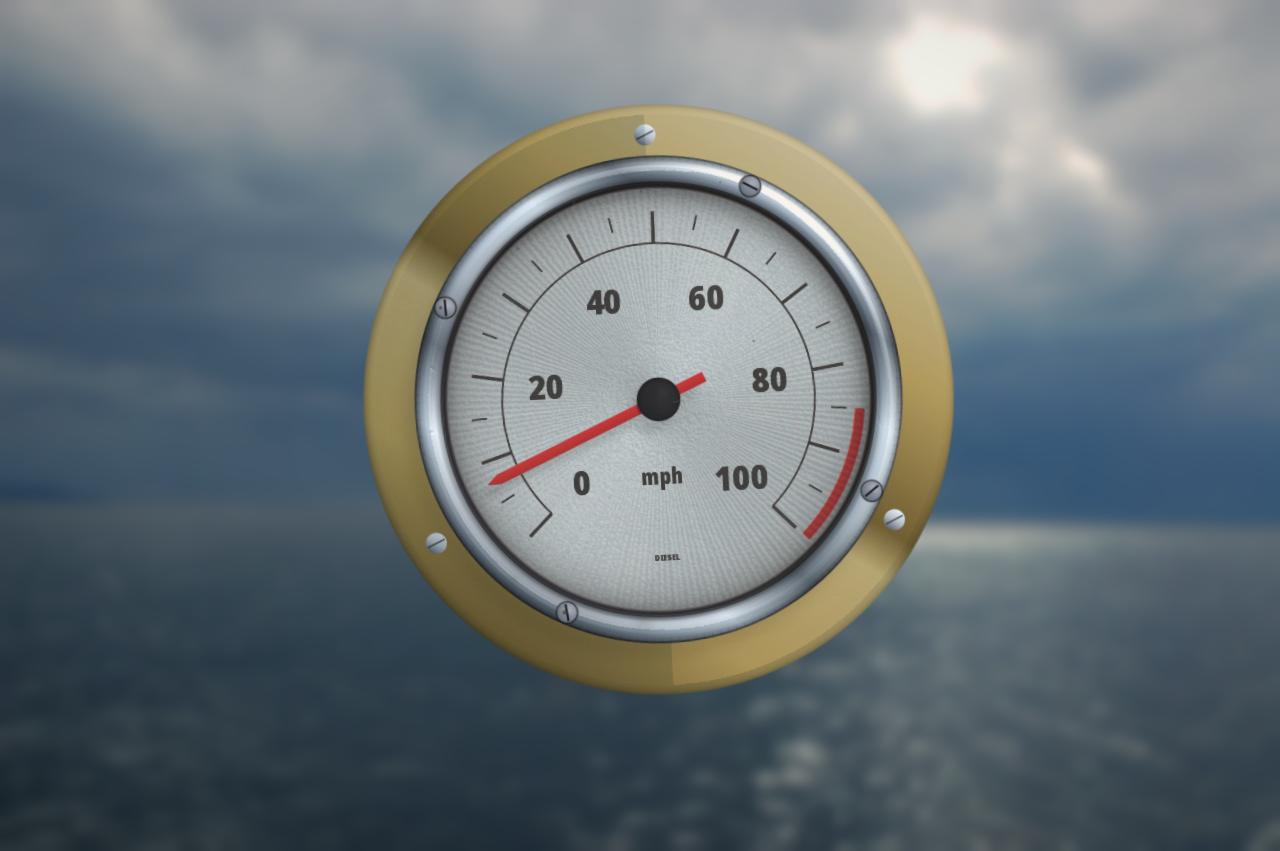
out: 7.5 mph
